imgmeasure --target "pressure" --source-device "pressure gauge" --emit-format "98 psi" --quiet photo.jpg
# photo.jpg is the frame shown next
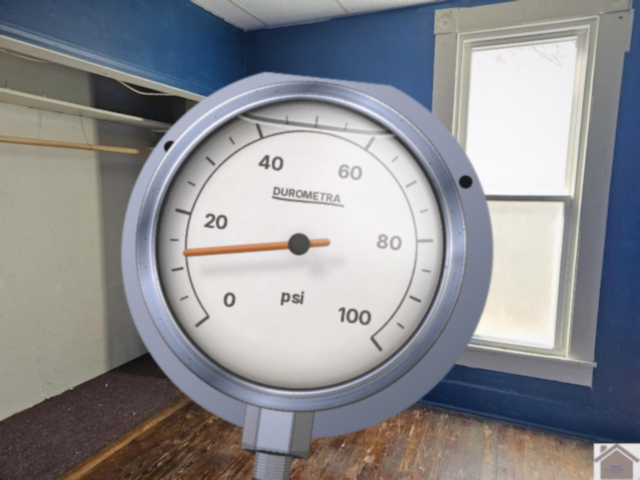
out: 12.5 psi
